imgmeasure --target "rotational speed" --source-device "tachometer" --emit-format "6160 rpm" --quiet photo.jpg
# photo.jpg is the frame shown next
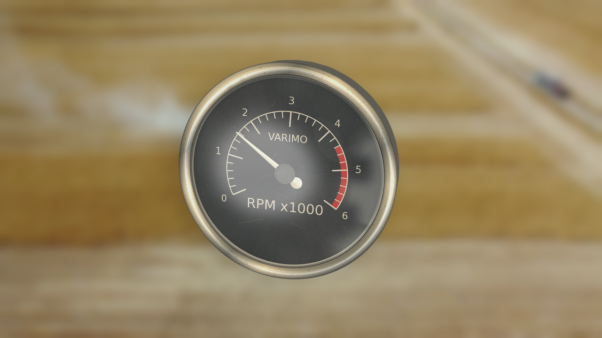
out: 1600 rpm
